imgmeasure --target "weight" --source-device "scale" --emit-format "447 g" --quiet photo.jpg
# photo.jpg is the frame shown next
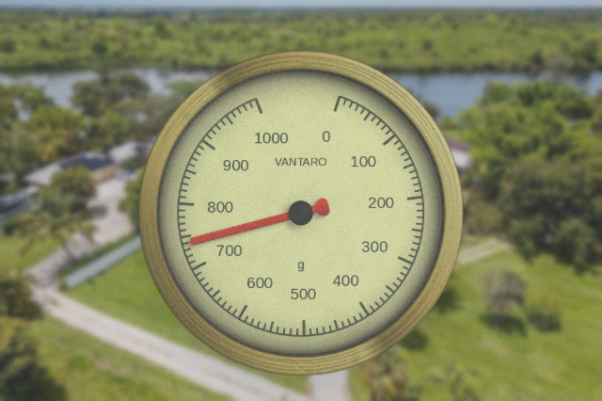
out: 740 g
